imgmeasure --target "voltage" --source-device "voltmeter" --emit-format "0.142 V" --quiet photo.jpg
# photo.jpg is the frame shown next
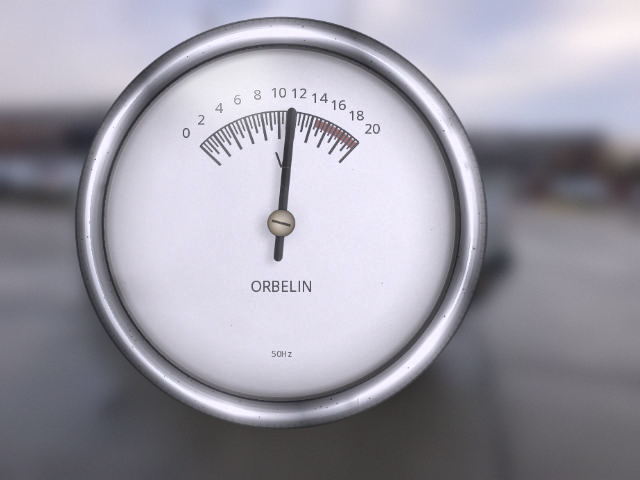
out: 11.5 V
